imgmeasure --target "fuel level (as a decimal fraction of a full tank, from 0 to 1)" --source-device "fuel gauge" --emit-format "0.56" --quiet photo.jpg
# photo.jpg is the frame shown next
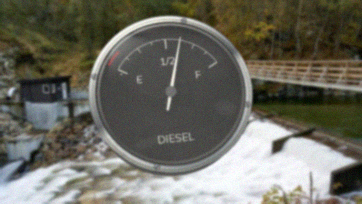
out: 0.625
